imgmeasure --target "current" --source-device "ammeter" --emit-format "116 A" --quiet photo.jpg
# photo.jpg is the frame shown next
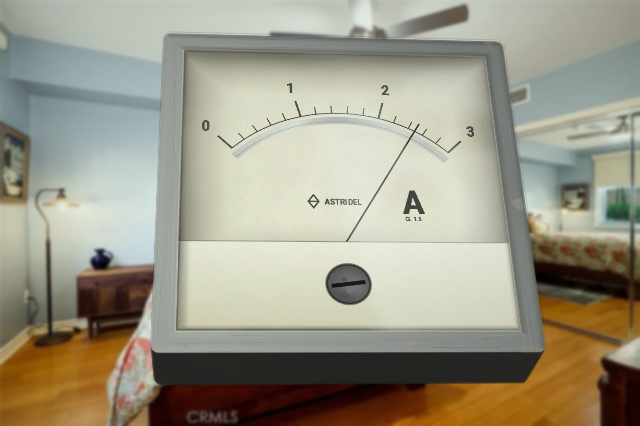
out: 2.5 A
